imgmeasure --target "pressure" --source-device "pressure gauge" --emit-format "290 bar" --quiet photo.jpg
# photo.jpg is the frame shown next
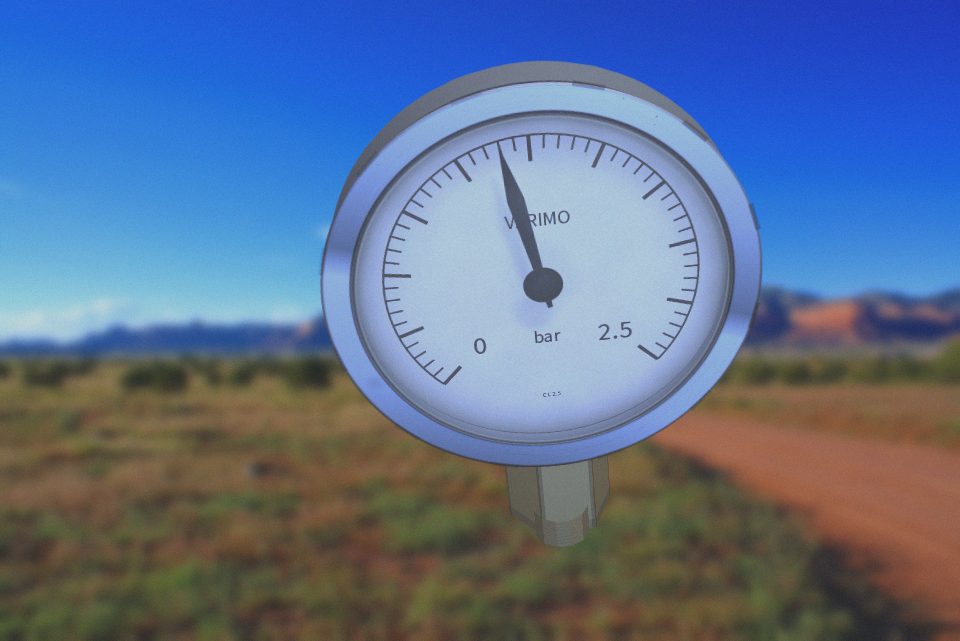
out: 1.15 bar
